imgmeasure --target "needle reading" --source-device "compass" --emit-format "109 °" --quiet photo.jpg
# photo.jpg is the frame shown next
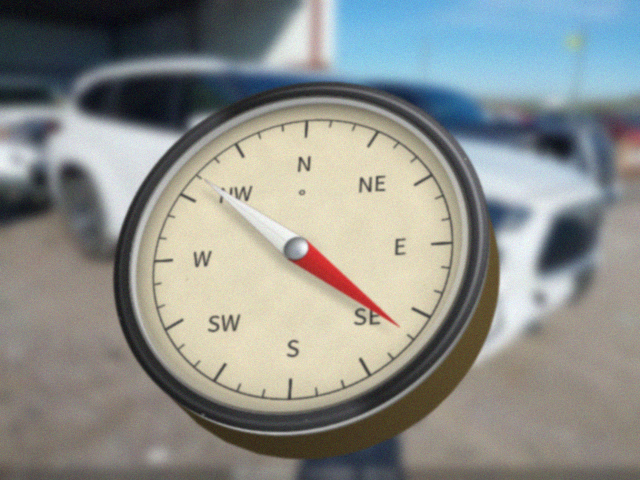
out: 130 °
